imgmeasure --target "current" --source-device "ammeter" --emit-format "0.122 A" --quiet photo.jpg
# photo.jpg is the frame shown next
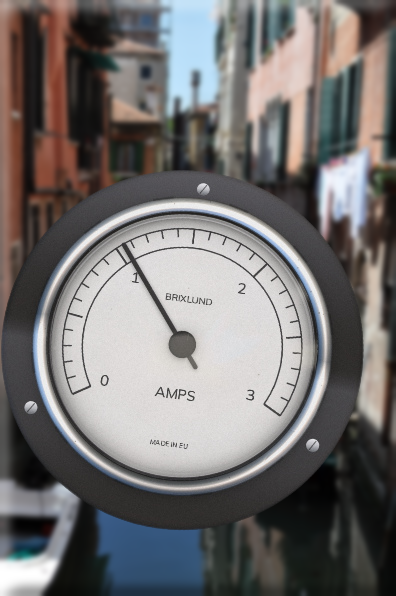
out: 1.05 A
